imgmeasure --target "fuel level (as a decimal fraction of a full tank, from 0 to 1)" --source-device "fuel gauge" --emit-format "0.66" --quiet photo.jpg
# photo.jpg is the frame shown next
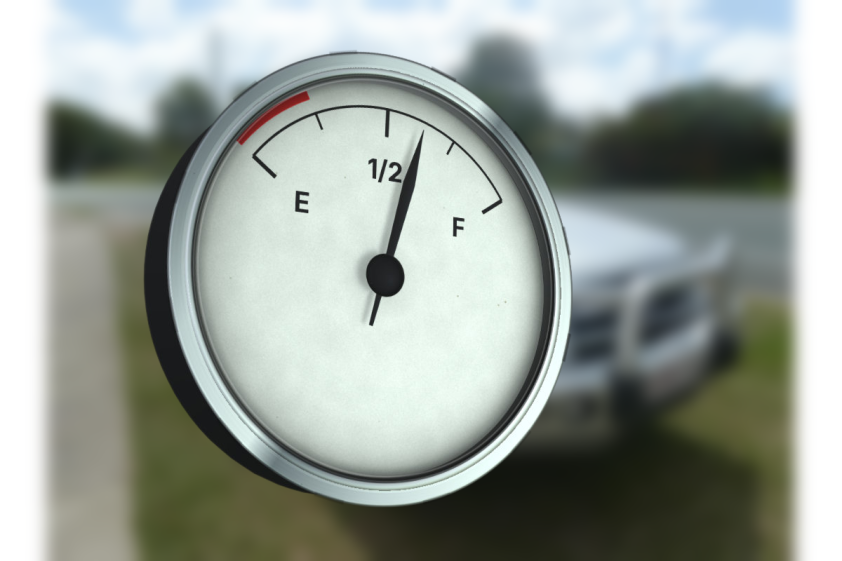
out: 0.625
